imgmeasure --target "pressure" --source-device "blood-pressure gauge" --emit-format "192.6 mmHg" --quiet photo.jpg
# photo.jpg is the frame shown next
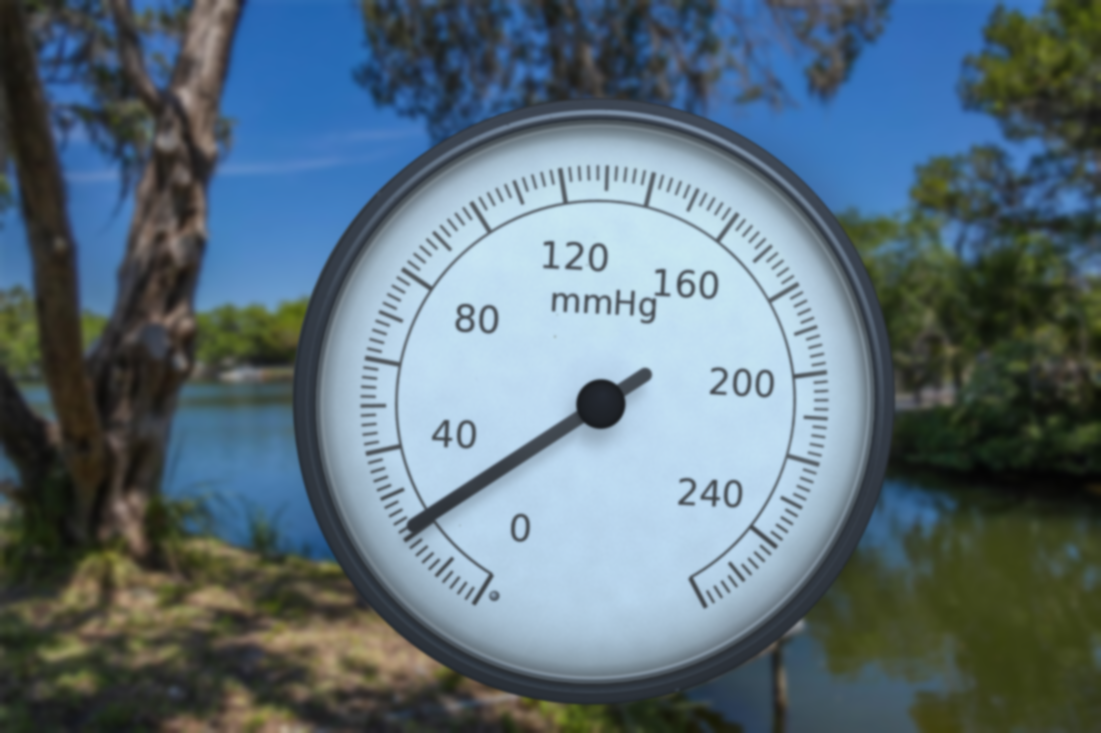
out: 22 mmHg
